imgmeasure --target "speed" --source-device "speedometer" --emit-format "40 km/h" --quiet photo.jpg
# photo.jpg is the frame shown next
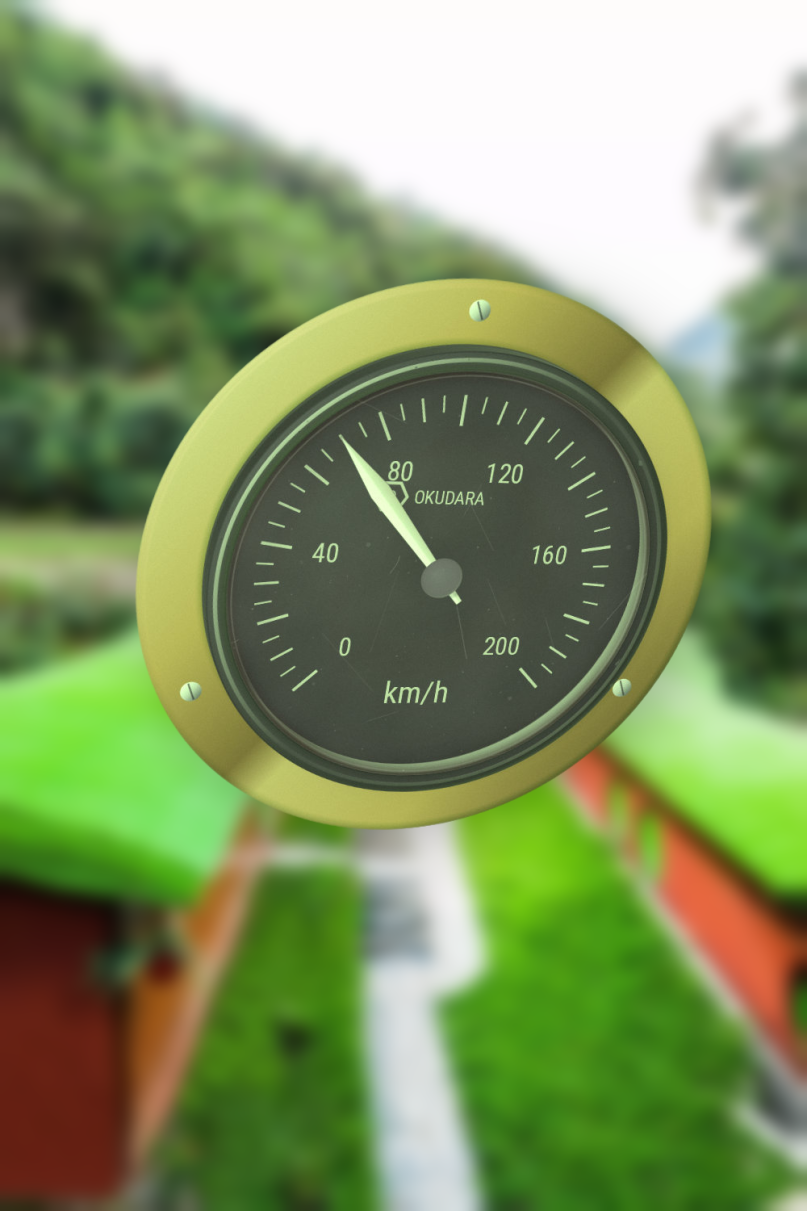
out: 70 km/h
